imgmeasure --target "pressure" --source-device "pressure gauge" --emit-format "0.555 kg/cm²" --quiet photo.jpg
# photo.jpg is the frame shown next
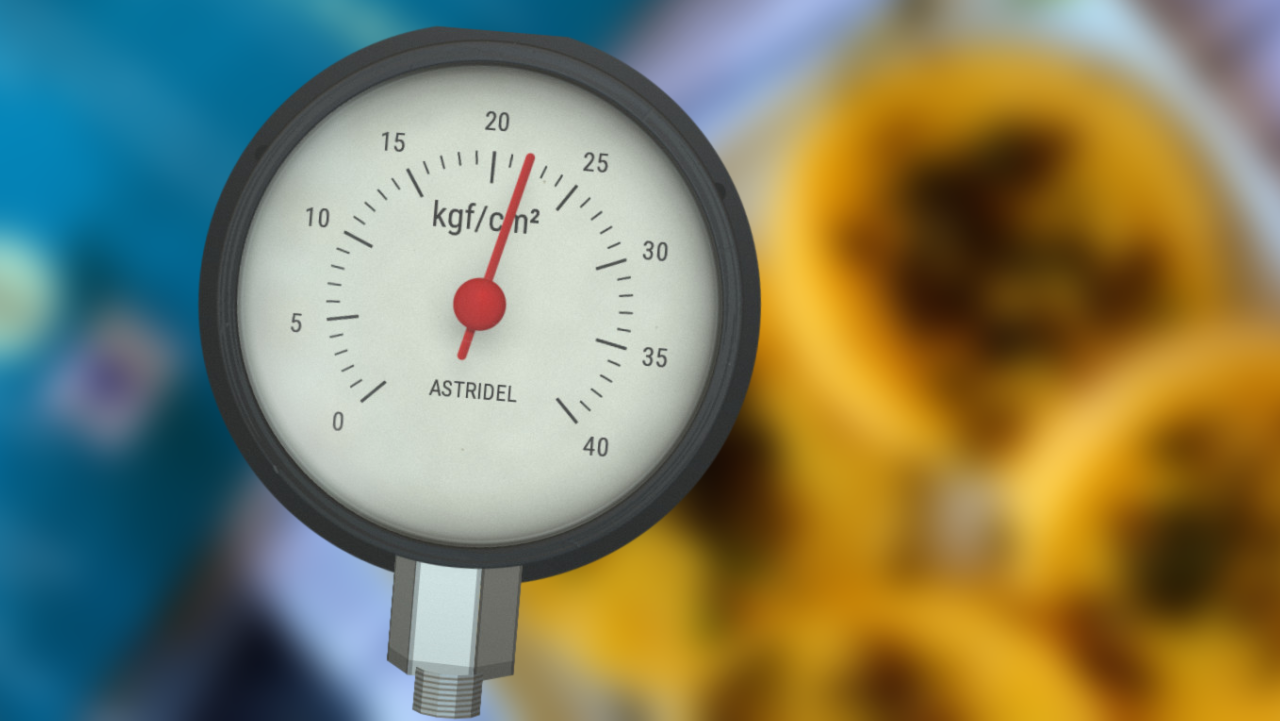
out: 22 kg/cm²
